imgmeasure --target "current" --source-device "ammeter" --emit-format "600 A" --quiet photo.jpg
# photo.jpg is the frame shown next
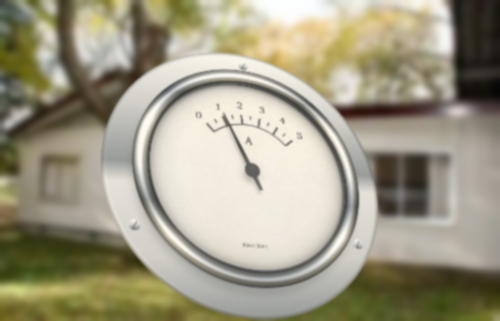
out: 1 A
